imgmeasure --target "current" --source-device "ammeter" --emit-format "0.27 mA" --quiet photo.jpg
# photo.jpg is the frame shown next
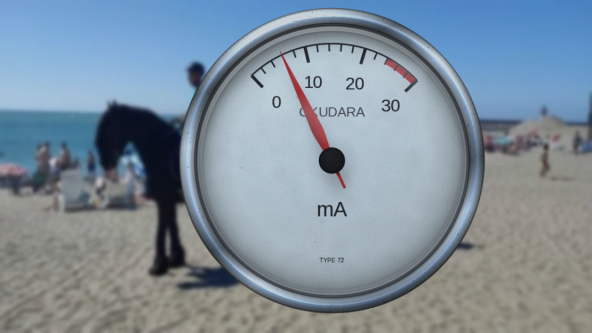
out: 6 mA
